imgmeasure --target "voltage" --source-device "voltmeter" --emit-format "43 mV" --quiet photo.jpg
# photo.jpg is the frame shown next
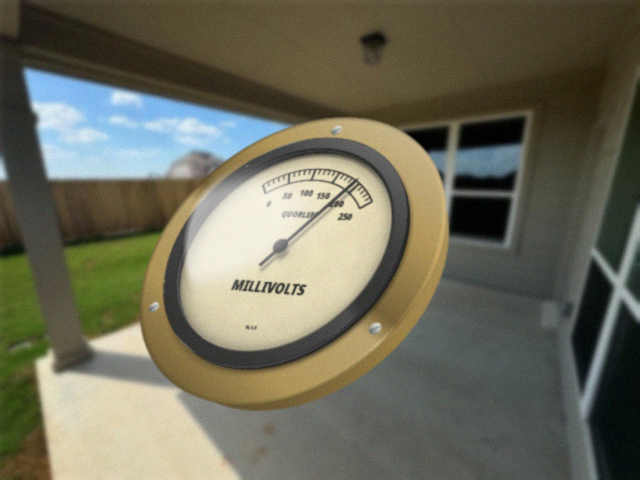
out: 200 mV
